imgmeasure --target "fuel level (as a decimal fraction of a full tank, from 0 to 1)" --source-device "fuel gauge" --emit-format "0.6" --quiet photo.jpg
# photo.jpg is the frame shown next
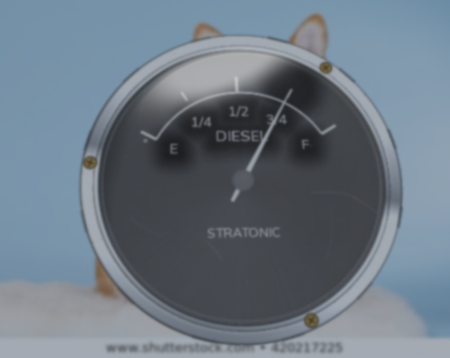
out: 0.75
